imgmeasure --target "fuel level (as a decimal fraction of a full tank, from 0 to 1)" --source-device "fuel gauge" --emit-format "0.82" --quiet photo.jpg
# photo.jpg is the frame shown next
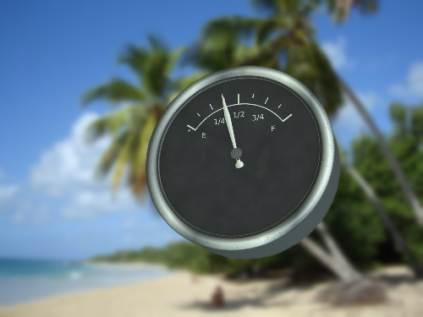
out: 0.375
